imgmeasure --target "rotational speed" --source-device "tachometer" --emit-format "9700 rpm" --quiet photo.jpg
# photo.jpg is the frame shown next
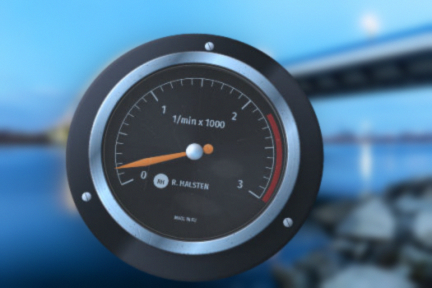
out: 150 rpm
